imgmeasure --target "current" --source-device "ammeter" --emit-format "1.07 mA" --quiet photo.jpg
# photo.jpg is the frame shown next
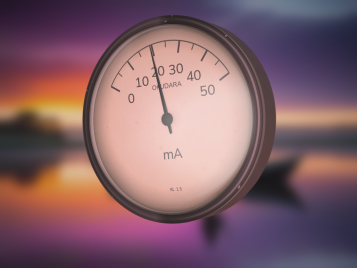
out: 20 mA
